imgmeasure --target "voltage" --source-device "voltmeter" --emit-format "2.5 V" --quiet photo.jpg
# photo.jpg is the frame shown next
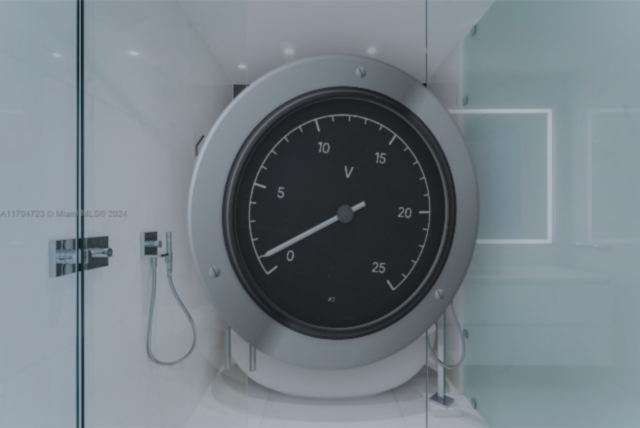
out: 1 V
